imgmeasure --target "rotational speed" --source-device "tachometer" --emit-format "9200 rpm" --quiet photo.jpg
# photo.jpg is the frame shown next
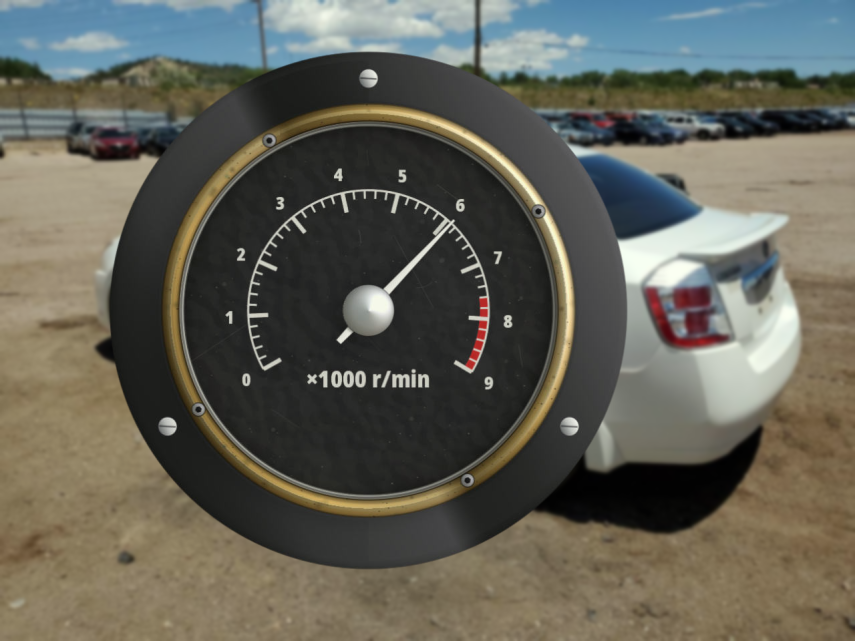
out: 6100 rpm
